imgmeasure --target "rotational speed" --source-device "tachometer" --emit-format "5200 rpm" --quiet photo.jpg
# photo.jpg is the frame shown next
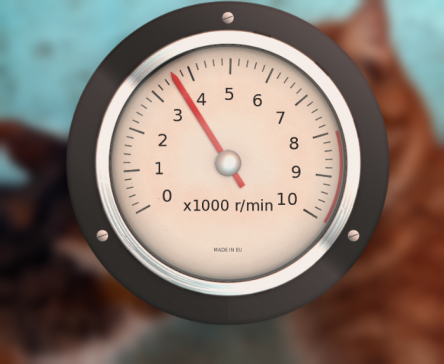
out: 3600 rpm
